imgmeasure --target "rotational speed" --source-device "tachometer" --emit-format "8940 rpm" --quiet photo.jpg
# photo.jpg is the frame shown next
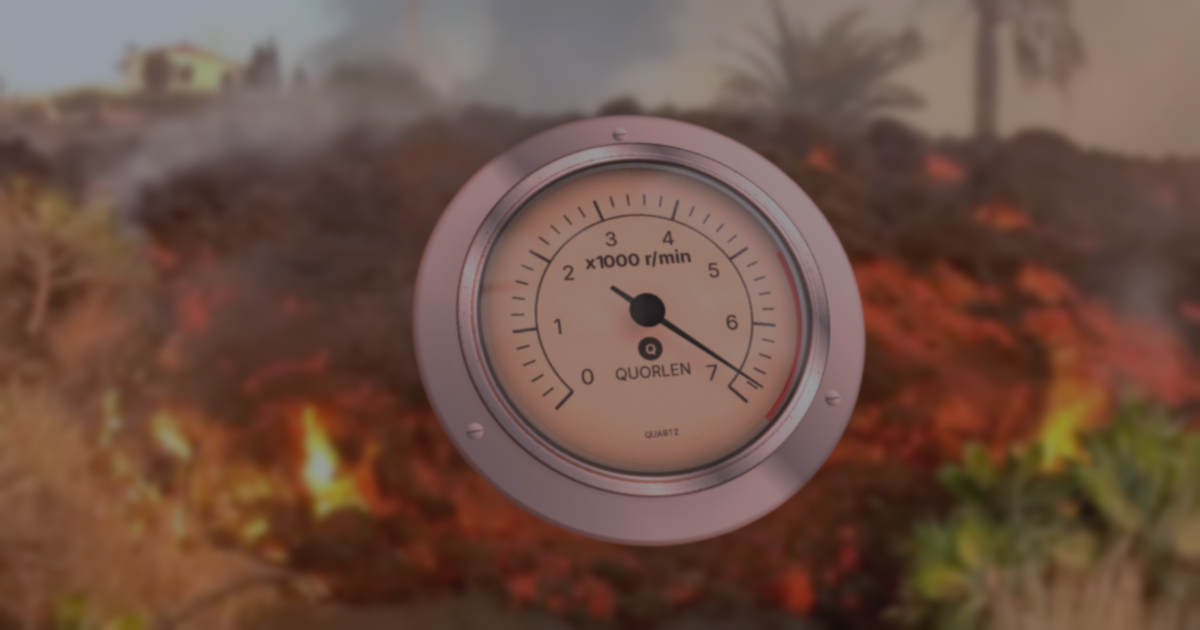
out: 6800 rpm
